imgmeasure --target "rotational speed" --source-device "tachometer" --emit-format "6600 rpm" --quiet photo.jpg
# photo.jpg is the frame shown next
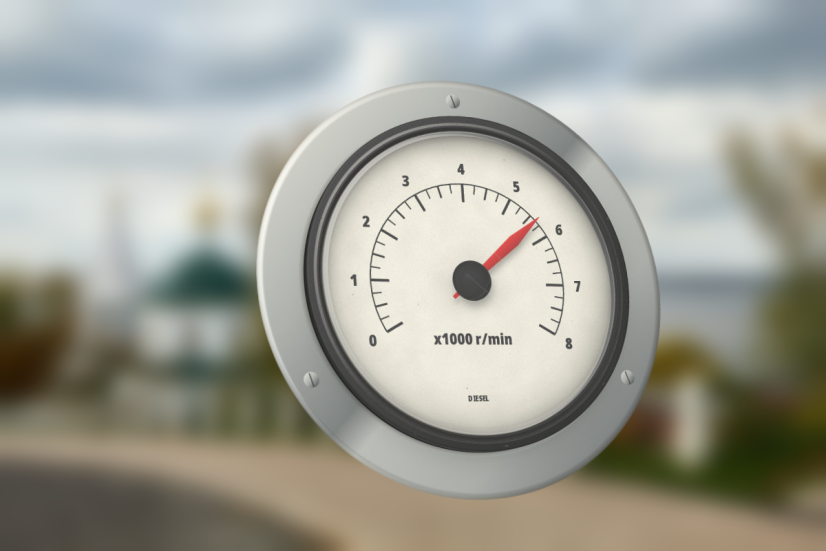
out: 5625 rpm
